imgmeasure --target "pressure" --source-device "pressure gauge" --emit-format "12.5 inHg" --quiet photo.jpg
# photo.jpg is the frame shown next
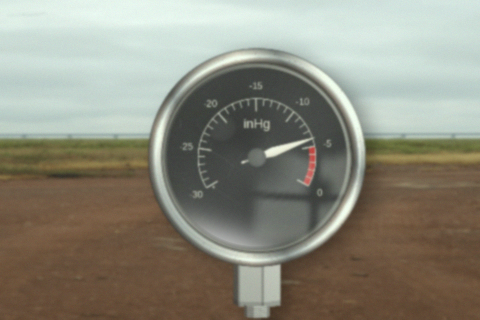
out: -6 inHg
